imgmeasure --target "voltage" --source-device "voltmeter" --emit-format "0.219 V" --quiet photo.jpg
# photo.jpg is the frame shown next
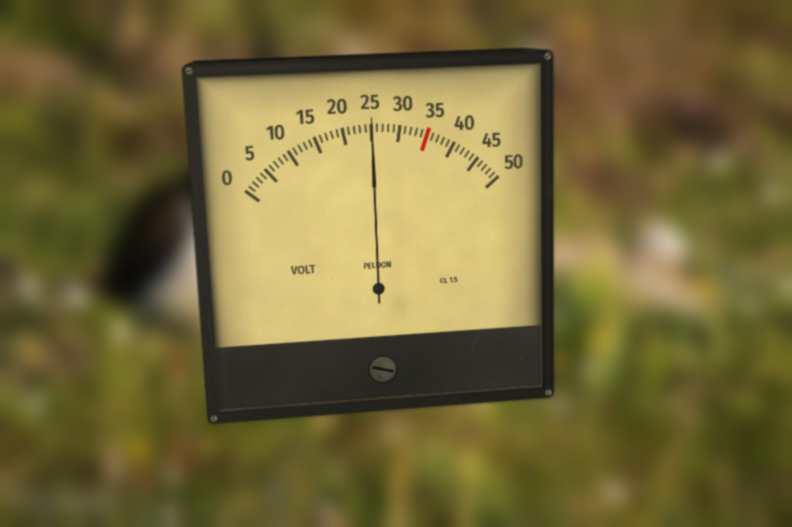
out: 25 V
